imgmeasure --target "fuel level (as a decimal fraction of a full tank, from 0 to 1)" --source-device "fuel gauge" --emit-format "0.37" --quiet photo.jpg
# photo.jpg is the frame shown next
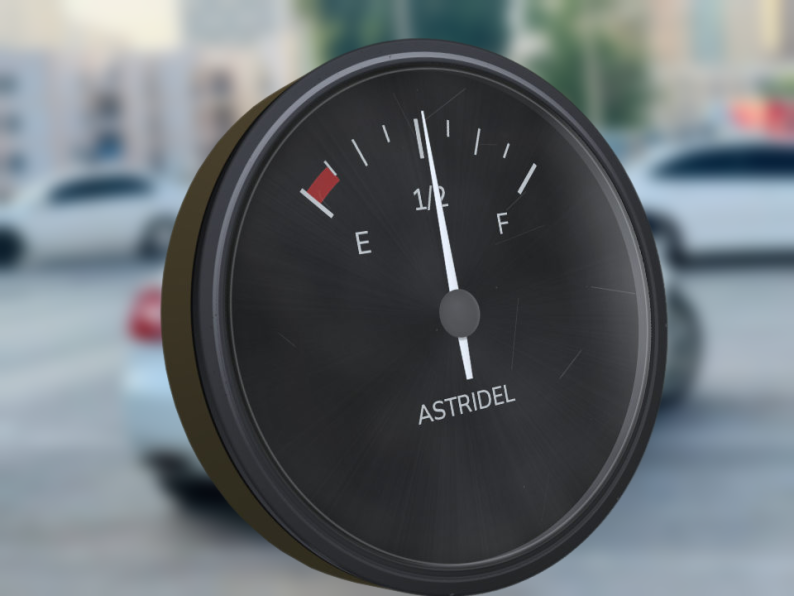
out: 0.5
